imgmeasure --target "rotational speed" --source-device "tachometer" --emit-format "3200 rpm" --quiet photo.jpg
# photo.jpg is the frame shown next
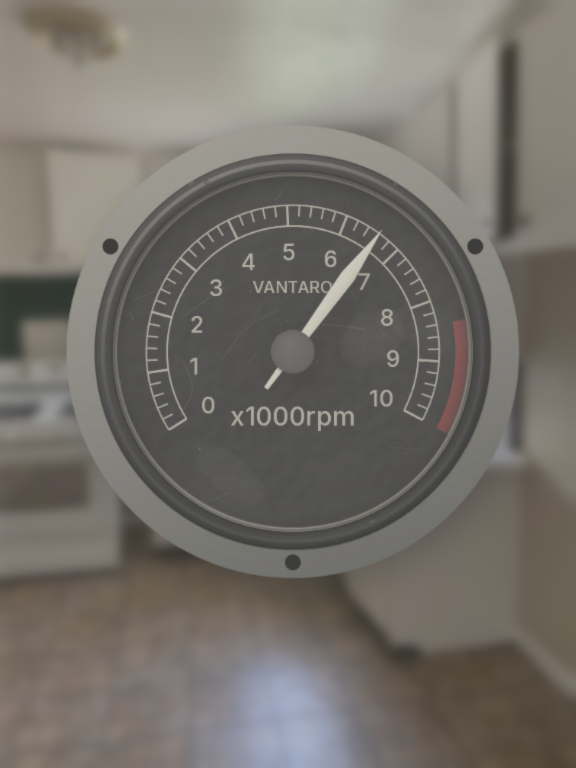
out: 6600 rpm
